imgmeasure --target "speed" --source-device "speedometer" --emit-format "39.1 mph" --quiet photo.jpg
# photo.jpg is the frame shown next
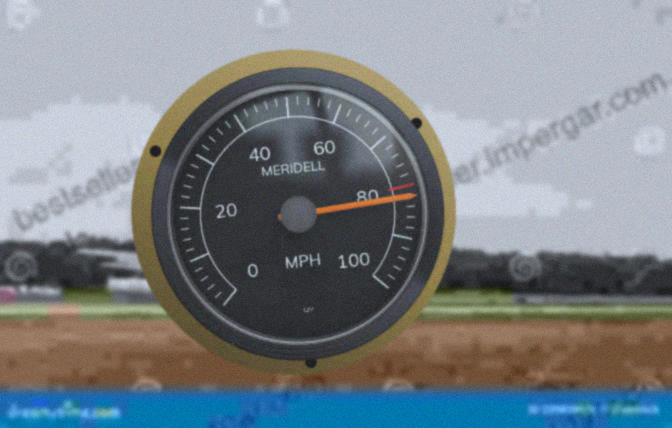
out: 82 mph
